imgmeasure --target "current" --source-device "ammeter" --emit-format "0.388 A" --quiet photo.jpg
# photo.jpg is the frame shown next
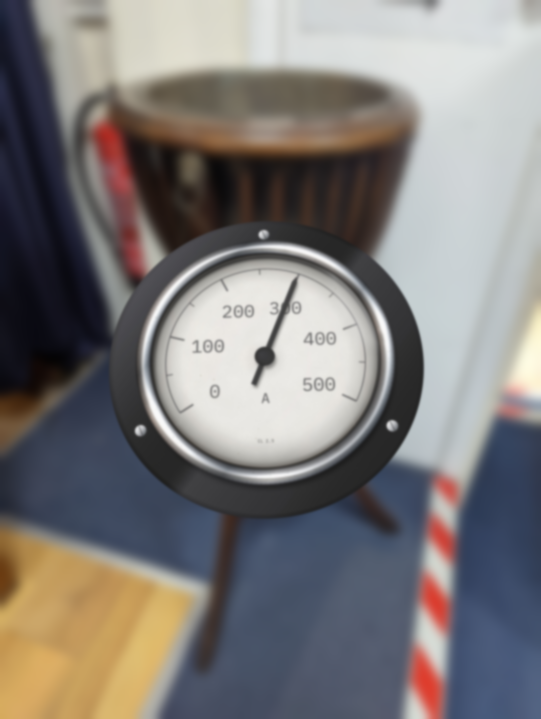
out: 300 A
